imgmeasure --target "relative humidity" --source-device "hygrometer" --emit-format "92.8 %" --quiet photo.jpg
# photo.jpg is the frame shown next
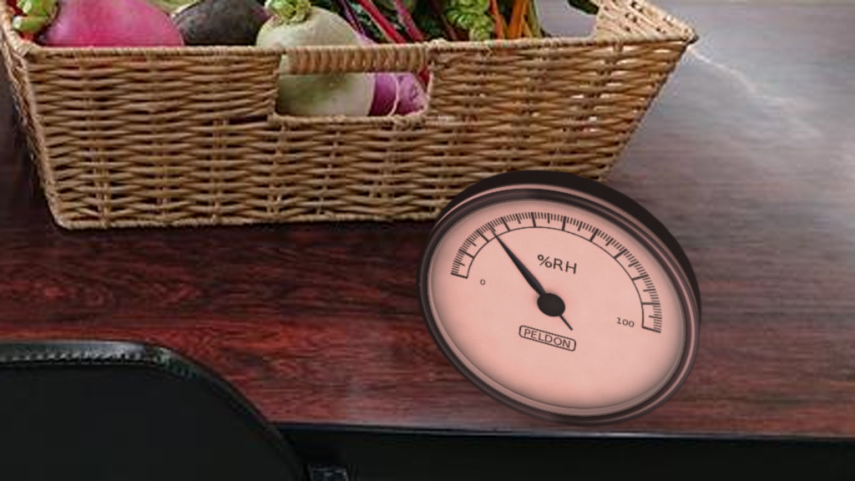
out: 25 %
